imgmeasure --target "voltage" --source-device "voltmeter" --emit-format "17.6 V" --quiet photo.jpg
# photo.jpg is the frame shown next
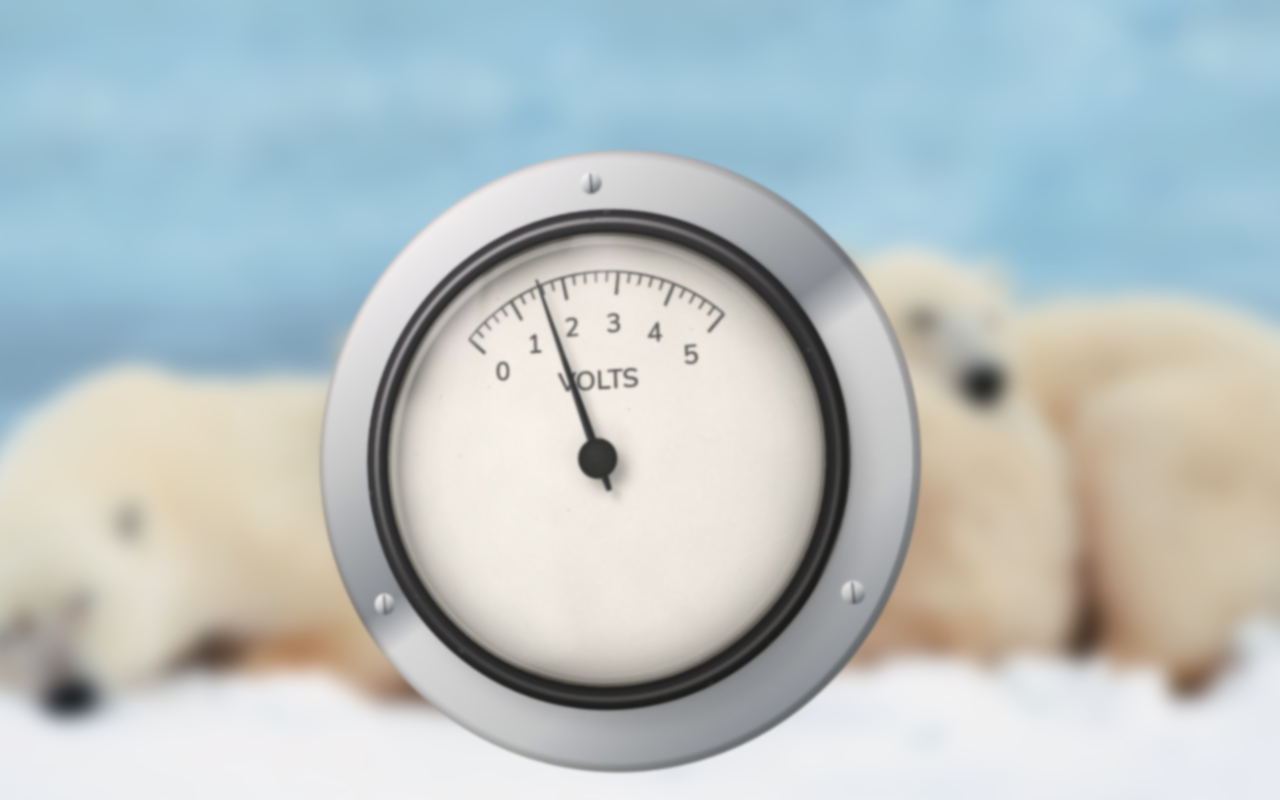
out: 1.6 V
